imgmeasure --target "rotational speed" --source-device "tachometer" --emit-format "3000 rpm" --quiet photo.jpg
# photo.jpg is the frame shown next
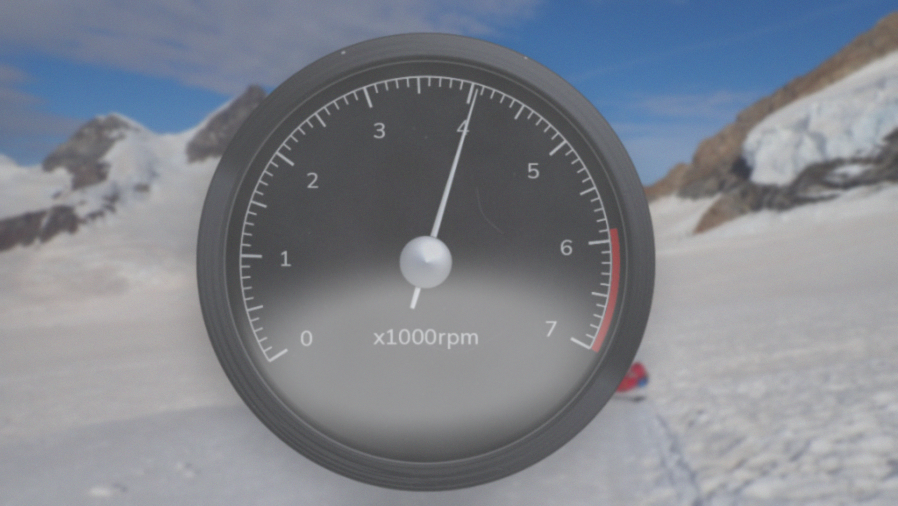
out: 4050 rpm
